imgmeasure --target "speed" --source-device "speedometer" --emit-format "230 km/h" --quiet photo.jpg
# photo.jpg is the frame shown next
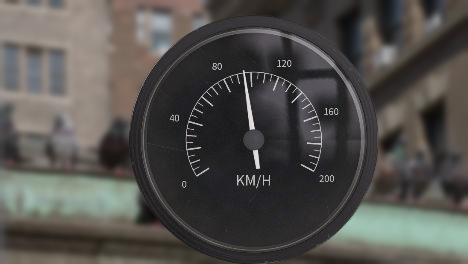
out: 95 km/h
